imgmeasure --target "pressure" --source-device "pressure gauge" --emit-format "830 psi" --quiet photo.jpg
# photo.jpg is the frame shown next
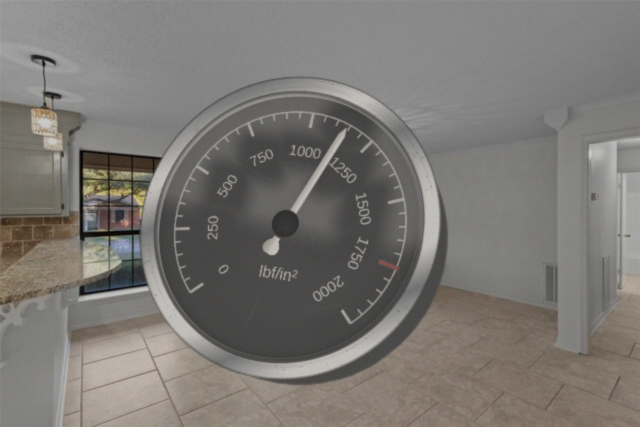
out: 1150 psi
